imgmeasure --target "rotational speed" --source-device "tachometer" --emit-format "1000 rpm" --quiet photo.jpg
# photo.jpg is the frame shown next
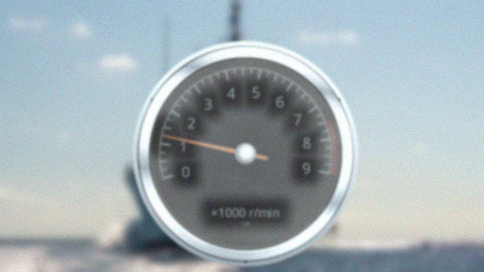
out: 1250 rpm
